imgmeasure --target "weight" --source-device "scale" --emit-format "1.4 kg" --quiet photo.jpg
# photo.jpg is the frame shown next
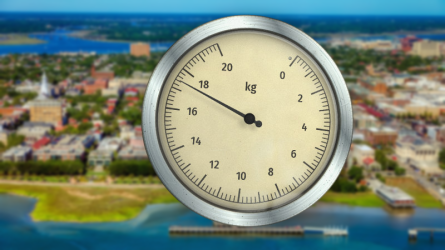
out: 17.4 kg
